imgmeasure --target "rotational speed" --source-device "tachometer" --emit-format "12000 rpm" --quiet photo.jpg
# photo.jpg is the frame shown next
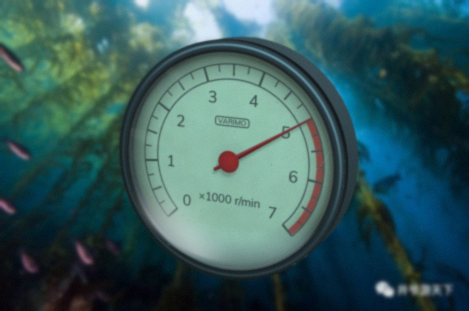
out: 5000 rpm
